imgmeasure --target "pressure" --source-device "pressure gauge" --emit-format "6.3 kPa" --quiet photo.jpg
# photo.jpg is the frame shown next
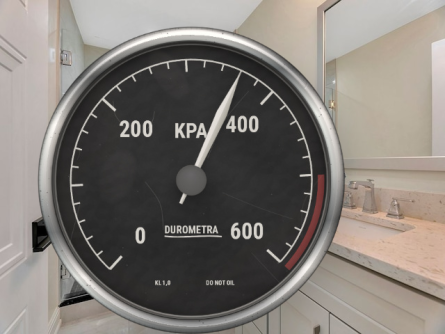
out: 360 kPa
